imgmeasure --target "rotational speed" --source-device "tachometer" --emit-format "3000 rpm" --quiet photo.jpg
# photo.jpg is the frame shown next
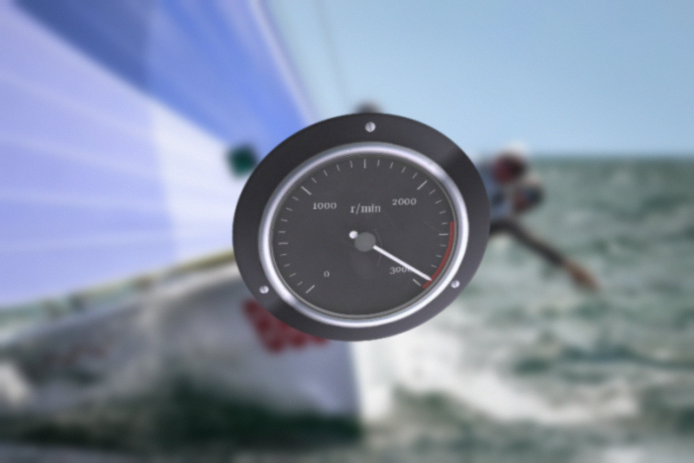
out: 2900 rpm
